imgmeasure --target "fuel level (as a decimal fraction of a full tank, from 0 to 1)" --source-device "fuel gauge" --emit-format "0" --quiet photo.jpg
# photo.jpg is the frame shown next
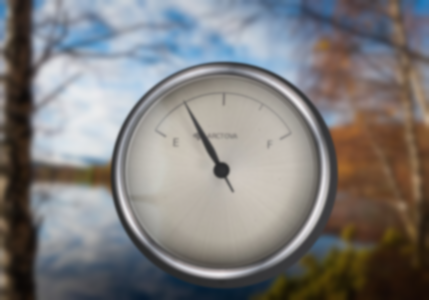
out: 0.25
